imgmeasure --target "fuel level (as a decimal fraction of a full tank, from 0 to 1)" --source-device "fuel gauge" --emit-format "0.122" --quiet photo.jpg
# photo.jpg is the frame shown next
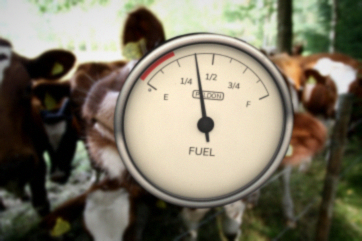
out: 0.375
